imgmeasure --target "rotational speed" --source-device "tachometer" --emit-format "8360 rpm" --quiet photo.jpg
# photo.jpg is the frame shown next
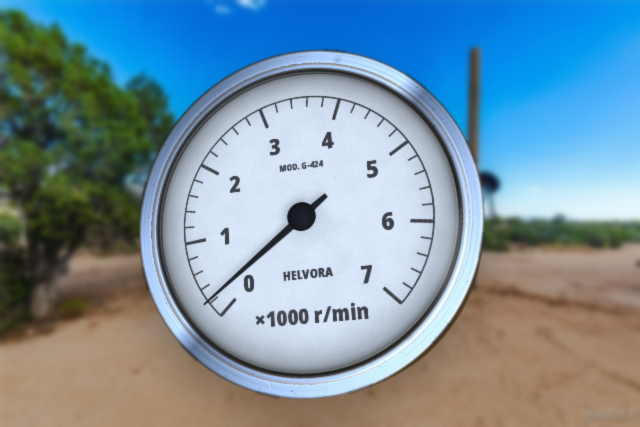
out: 200 rpm
